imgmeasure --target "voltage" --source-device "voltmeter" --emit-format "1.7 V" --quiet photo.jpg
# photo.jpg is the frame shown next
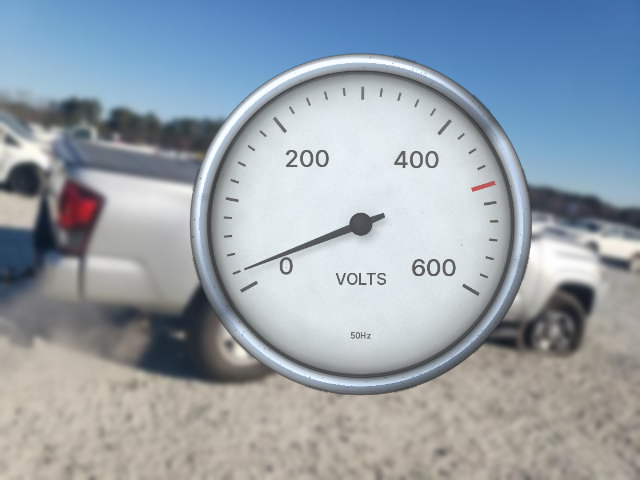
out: 20 V
